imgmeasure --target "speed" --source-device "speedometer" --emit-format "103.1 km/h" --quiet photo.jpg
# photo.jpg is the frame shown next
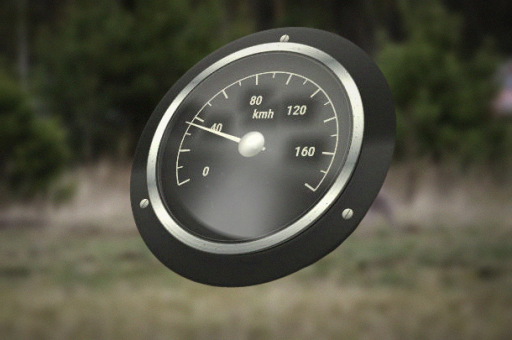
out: 35 km/h
